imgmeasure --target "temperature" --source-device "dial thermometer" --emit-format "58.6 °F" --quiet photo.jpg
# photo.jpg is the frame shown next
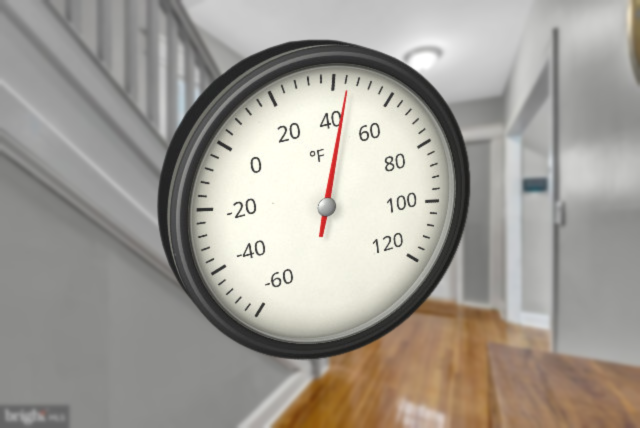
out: 44 °F
